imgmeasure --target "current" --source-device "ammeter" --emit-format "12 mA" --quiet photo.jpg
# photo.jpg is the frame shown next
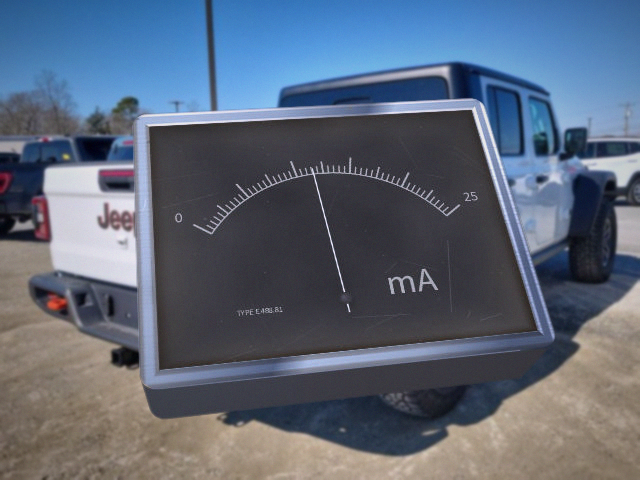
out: 11.5 mA
